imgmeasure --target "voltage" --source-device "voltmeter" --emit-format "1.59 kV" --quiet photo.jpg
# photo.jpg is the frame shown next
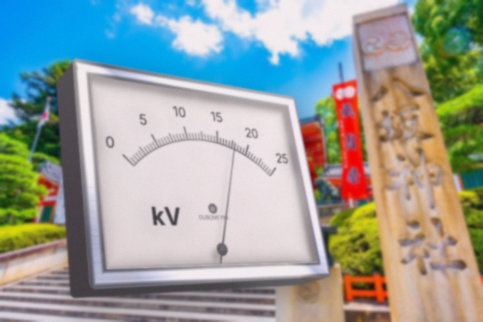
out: 17.5 kV
